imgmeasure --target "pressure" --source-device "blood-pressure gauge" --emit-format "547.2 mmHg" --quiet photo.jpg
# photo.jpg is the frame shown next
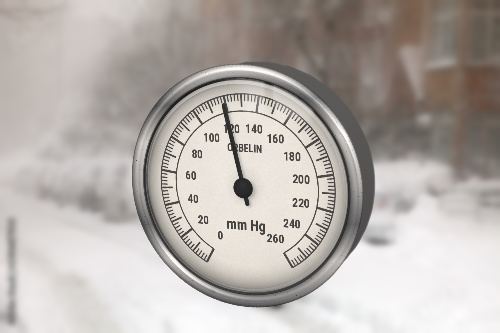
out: 120 mmHg
